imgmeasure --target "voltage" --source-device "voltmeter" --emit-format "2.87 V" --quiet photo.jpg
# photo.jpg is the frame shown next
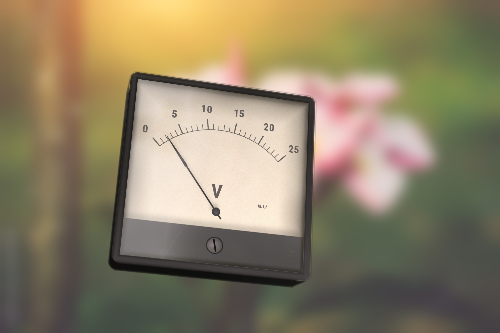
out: 2 V
